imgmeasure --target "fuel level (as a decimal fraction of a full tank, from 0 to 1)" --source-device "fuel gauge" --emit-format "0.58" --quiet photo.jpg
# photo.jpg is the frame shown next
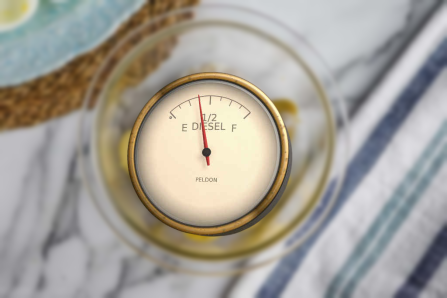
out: 0.375
